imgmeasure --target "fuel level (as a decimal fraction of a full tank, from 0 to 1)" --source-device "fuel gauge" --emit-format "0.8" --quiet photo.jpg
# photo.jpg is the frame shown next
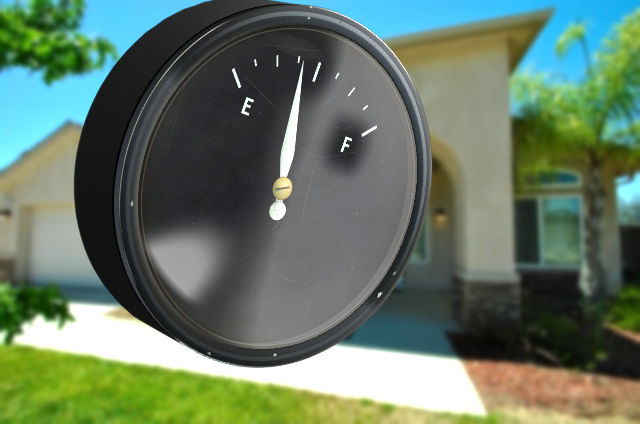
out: 0.375
